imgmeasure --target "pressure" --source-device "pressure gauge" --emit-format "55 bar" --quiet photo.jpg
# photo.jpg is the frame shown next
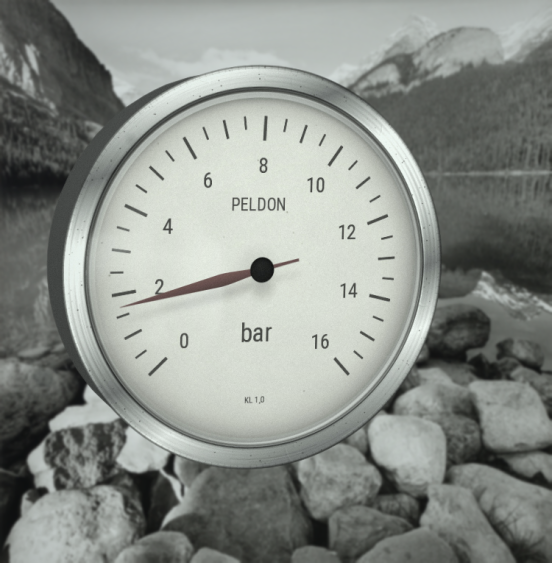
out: 1.75 bar
